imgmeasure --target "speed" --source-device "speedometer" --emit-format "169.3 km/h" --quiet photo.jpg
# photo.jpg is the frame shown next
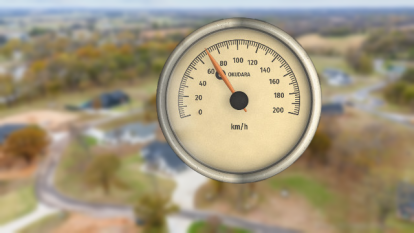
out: 70 km/h
